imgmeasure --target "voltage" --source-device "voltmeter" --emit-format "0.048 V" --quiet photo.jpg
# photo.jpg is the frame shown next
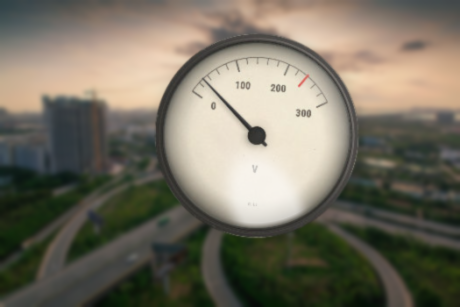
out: 30 V
